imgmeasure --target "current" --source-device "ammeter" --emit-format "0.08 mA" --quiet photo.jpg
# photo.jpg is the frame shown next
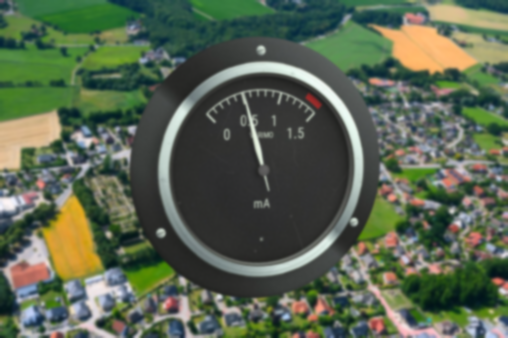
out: 0.5 mA
